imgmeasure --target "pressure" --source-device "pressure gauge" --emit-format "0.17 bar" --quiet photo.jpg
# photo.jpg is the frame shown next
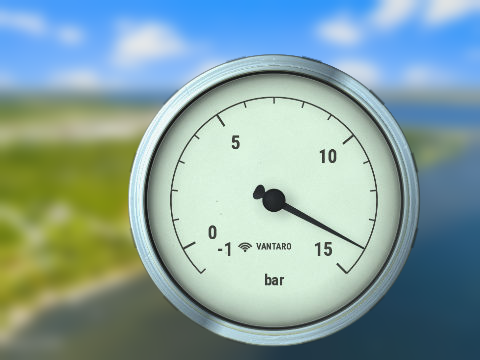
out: 14 bar
